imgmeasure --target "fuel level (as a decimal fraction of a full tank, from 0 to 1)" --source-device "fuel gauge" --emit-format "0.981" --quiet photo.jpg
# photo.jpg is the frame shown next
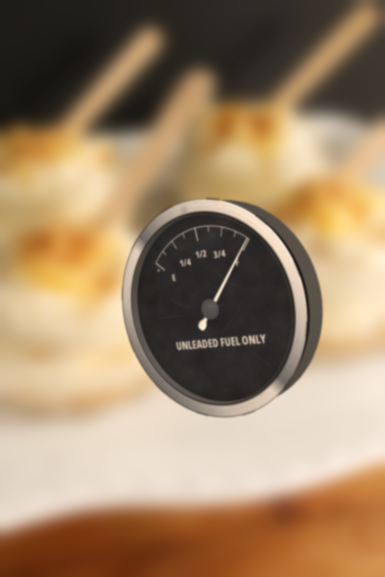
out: 1
